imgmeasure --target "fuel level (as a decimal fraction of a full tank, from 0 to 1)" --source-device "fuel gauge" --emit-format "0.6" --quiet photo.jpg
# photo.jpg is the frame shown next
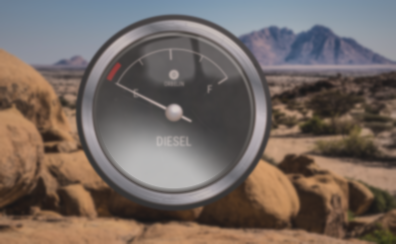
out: 0
